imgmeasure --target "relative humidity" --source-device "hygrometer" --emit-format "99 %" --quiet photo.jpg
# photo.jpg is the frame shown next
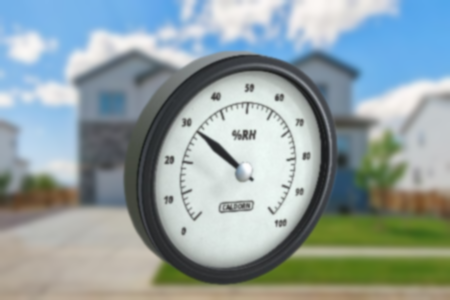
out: 30 %
